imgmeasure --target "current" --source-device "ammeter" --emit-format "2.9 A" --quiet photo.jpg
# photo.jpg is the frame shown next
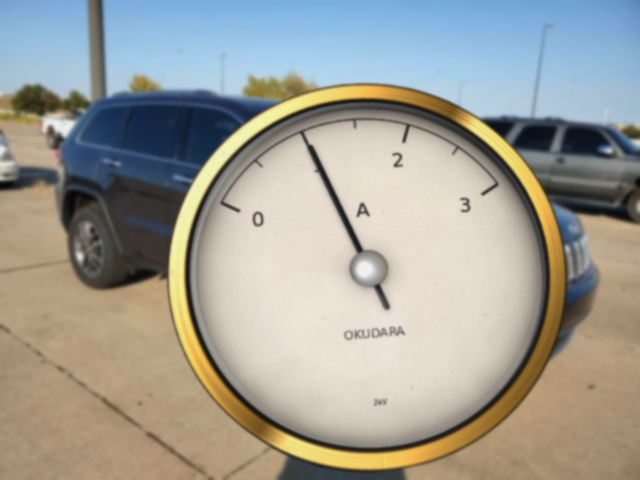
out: 1 A
